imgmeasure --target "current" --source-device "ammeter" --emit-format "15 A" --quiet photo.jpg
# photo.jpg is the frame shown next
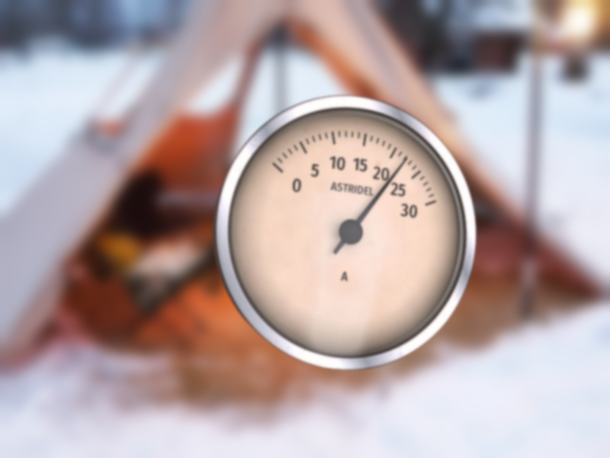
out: 22 A
